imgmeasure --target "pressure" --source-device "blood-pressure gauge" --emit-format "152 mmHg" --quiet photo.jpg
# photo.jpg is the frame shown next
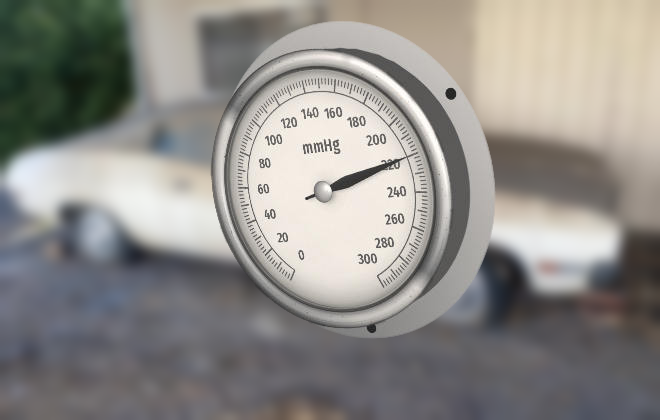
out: 220 mmHg
